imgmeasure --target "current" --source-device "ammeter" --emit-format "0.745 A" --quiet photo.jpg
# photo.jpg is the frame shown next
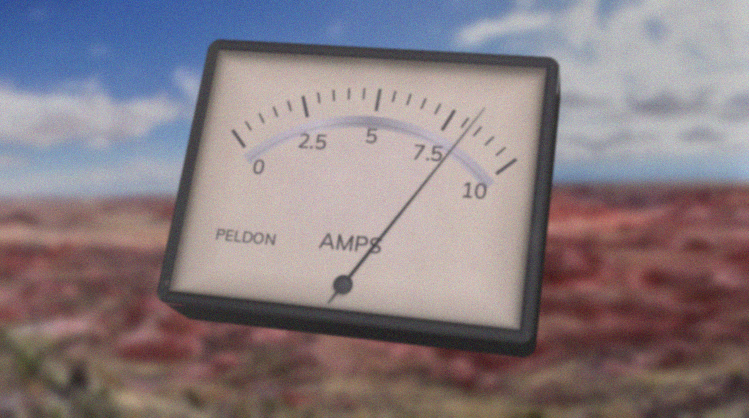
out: 8.25 A
